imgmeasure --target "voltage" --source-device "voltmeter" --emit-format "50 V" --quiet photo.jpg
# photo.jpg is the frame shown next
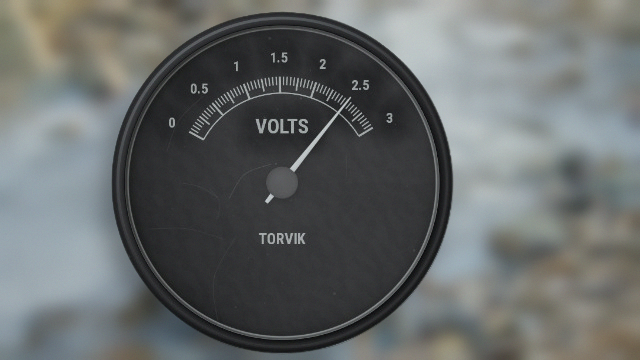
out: 2.5 V
